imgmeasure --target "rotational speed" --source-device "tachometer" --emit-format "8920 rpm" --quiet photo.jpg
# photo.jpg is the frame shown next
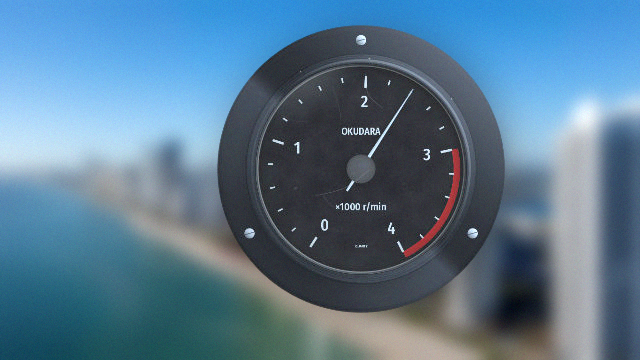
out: 2400 rpm
